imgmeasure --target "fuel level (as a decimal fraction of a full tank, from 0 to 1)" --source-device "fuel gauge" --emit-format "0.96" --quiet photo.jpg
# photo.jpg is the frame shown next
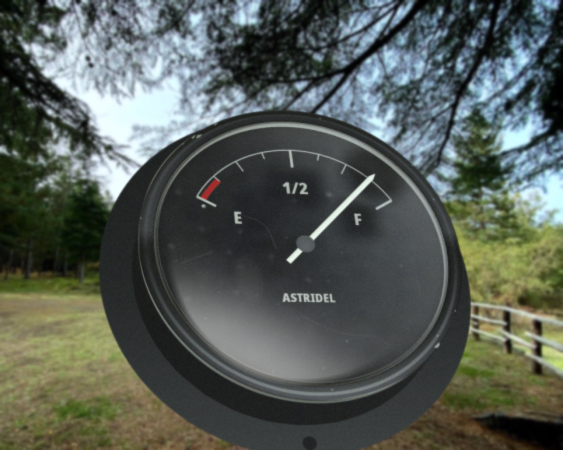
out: 0.875
